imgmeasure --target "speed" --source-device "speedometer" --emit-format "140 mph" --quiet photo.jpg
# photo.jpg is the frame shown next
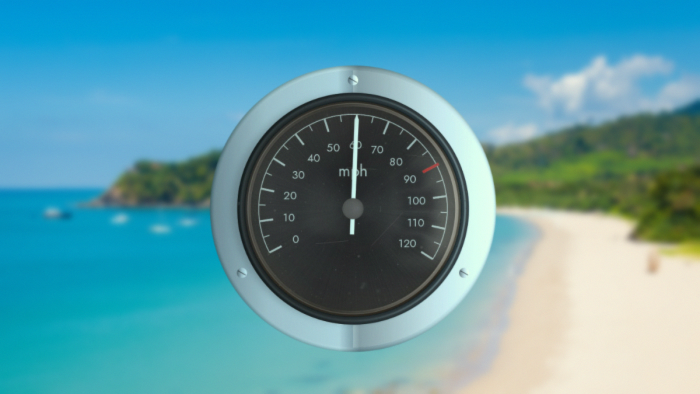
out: 60 mph
